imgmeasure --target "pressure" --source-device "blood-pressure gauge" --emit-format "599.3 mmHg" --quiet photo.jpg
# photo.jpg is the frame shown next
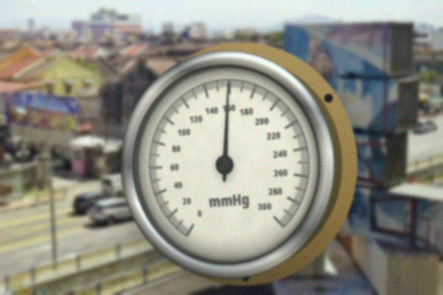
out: 160 mmHg
